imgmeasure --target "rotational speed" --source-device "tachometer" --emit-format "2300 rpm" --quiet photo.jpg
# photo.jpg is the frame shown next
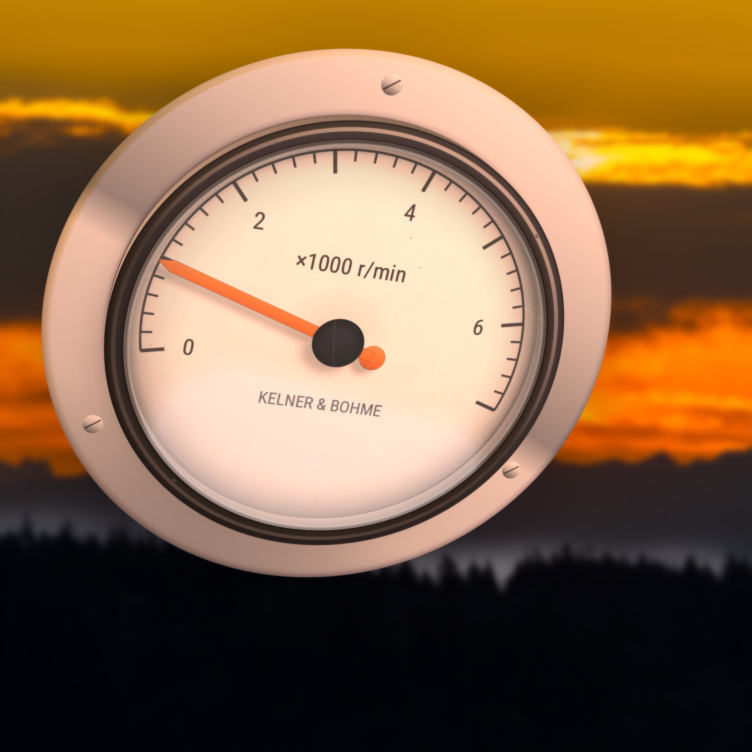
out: 1000 rpm
